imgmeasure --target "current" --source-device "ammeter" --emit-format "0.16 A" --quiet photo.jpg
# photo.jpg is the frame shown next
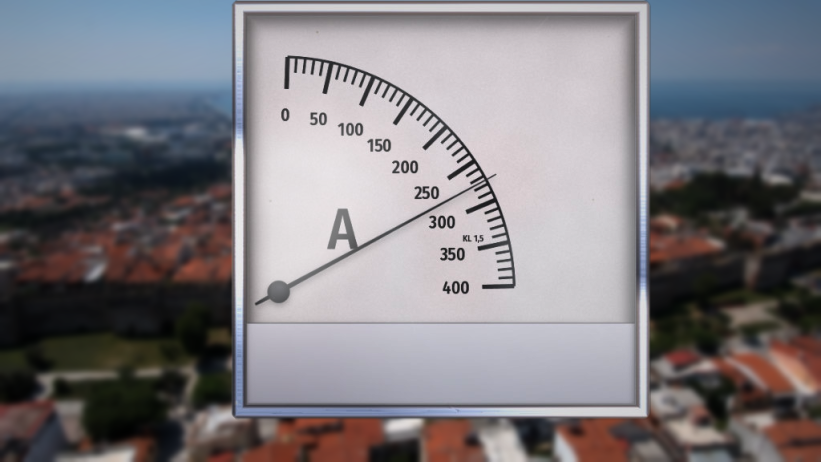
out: 275 A
